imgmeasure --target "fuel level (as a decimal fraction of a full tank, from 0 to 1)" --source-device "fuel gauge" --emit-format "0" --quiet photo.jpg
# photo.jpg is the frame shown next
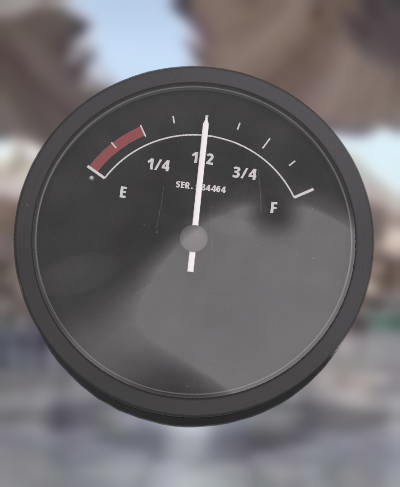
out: 0.5
